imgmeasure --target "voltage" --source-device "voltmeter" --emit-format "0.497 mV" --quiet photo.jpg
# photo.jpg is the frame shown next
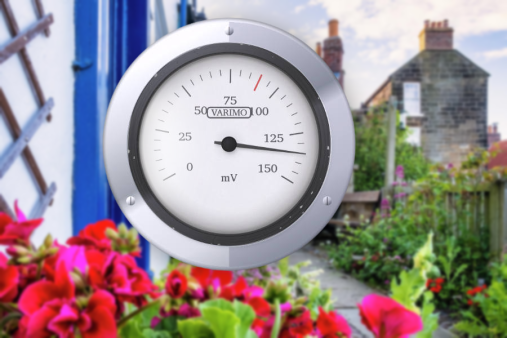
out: 135 mV
